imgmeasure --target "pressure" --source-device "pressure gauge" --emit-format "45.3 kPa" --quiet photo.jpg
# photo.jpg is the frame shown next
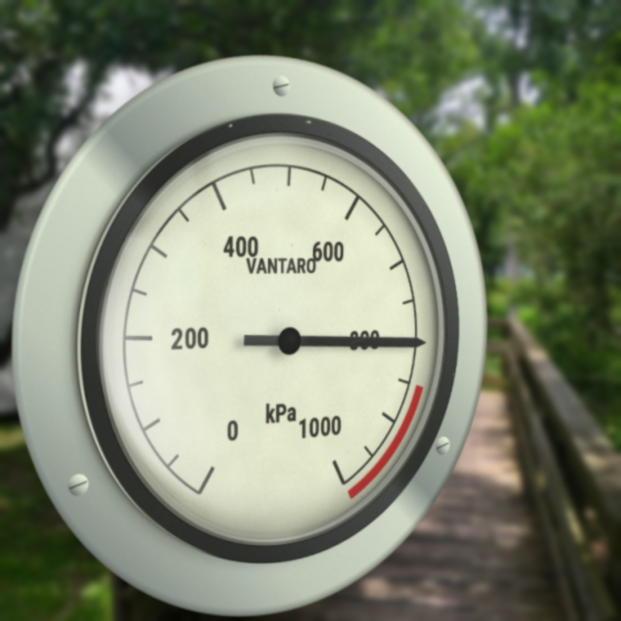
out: 800 kPa
